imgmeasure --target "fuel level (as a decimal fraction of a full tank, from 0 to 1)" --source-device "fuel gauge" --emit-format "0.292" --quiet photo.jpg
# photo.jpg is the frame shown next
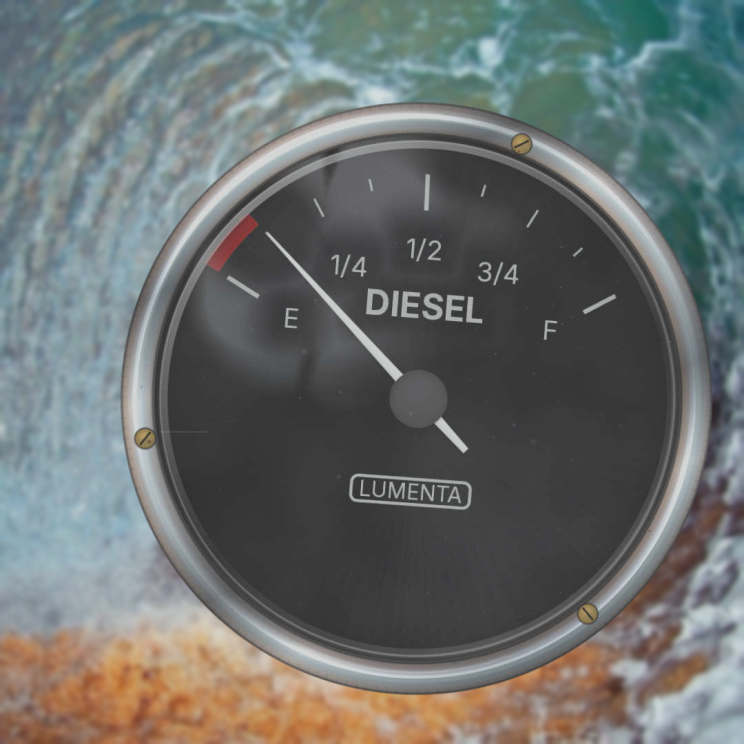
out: 0.125
